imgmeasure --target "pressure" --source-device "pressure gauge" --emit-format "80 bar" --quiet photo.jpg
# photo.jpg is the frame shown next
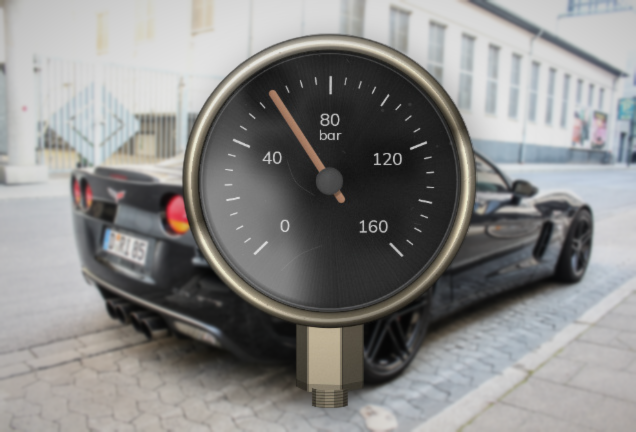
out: 60 bar
